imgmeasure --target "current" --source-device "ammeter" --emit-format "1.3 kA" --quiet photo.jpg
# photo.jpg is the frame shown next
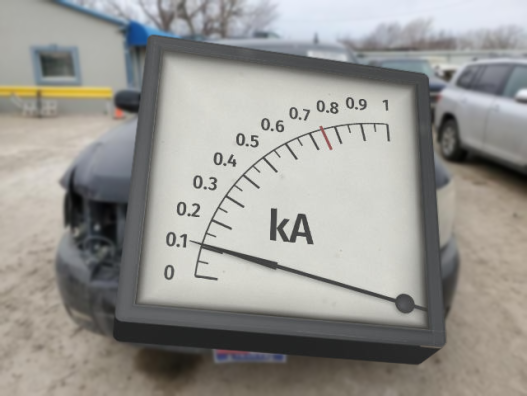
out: 0.1 kA
